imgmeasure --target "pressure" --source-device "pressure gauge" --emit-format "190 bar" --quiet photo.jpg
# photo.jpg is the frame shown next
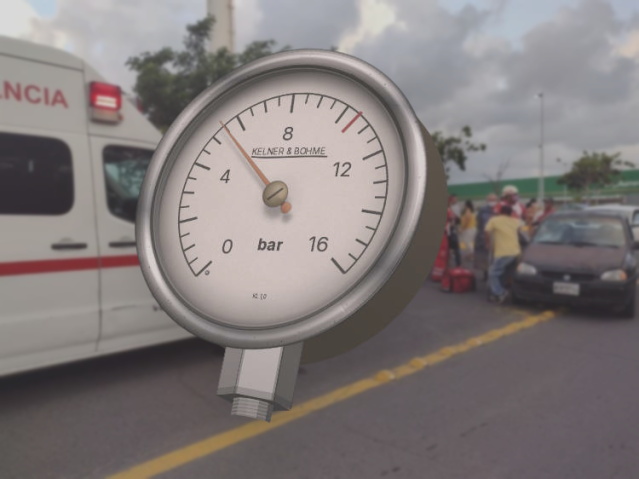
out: 5.5 bar
